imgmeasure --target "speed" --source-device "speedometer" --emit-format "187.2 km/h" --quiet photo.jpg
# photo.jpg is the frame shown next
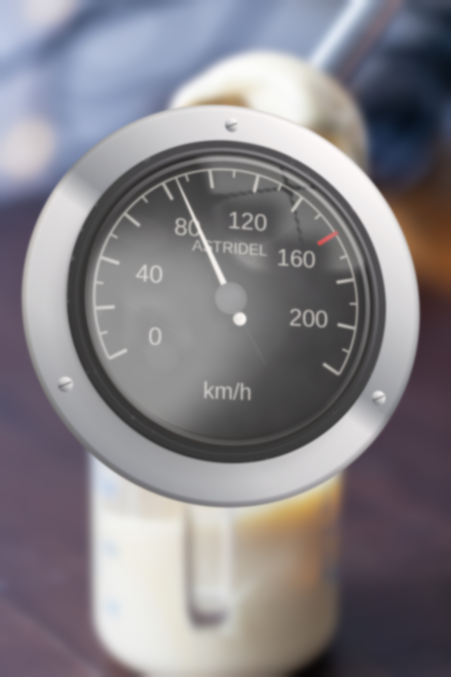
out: 85 km/h
